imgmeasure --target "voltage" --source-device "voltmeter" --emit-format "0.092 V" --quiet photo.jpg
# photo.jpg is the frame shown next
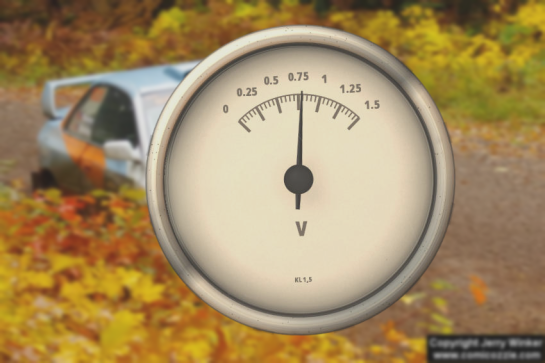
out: 0.8 V
